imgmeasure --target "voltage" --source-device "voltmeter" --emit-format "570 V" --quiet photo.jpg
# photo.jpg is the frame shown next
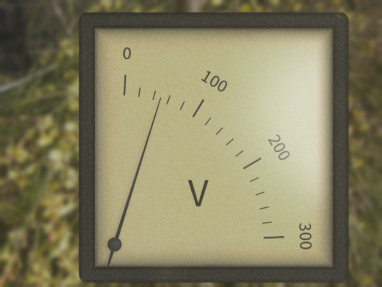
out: 50 V
